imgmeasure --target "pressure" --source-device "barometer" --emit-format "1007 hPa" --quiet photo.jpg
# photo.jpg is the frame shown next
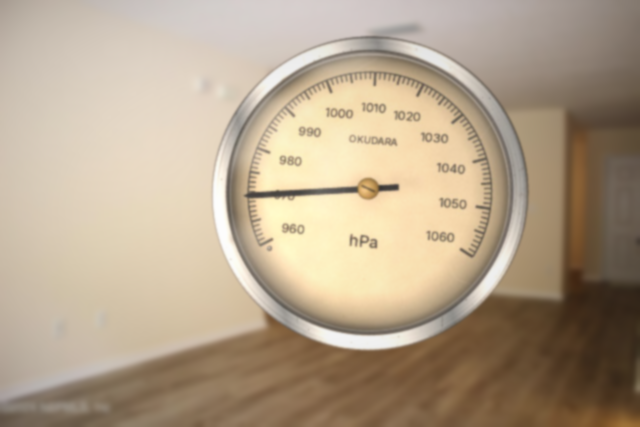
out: 970 hPa
